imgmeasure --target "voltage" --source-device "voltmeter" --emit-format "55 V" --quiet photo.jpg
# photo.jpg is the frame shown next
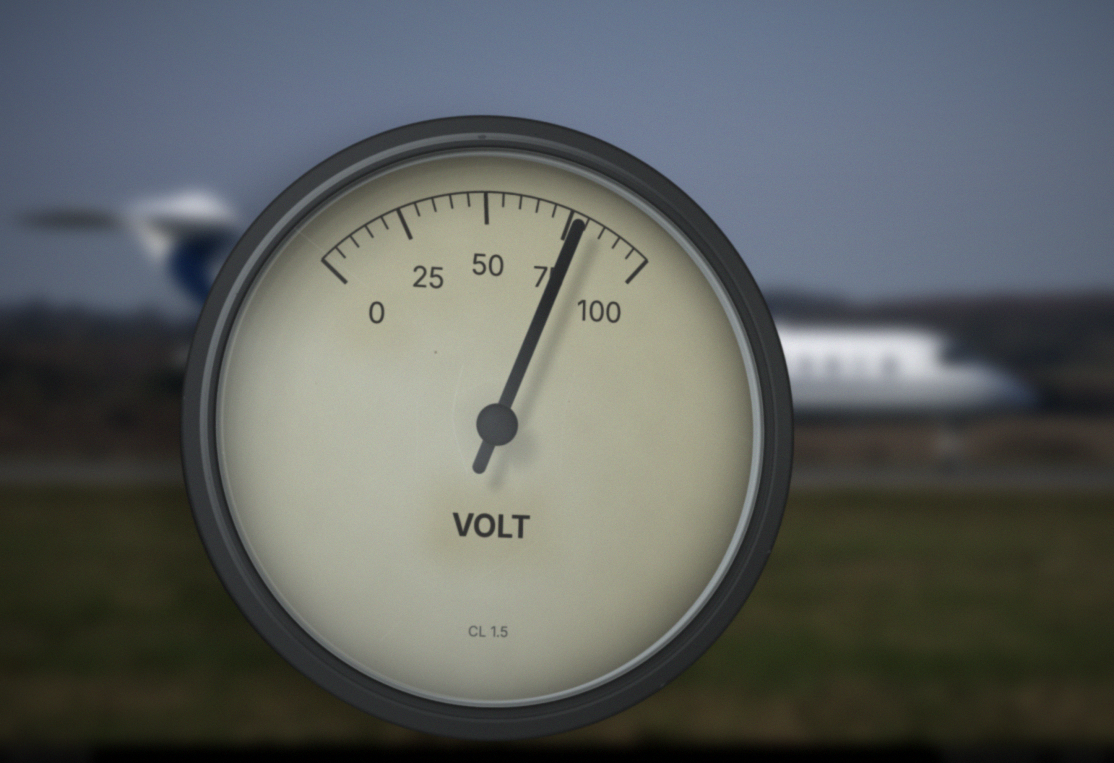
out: 77.5 V
